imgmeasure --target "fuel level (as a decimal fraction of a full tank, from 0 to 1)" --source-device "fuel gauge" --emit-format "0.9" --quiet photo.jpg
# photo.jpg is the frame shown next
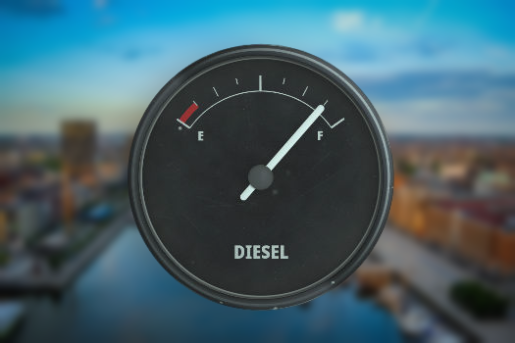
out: 0.875
